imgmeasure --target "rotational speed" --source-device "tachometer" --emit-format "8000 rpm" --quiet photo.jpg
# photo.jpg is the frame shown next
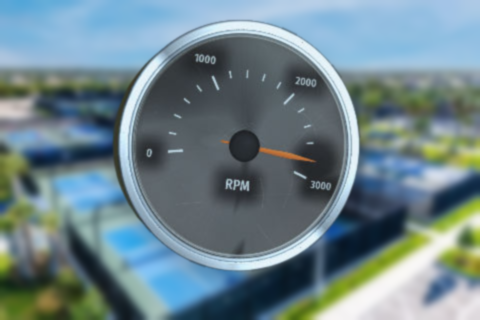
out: 2800 rpm
